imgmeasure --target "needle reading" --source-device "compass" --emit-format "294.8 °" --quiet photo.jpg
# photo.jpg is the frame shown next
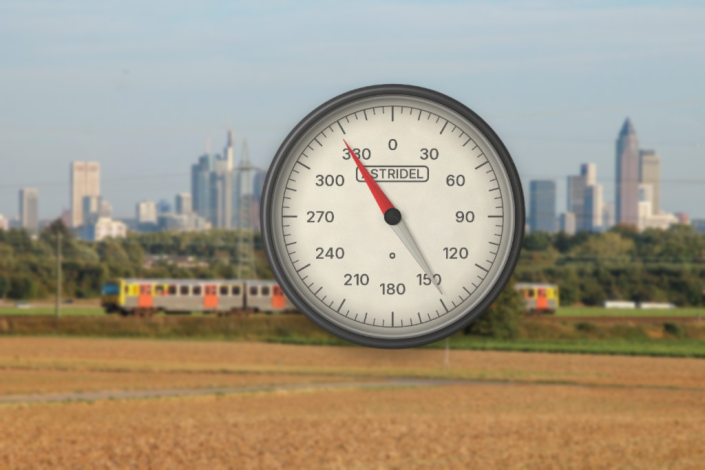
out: 327.5 °
